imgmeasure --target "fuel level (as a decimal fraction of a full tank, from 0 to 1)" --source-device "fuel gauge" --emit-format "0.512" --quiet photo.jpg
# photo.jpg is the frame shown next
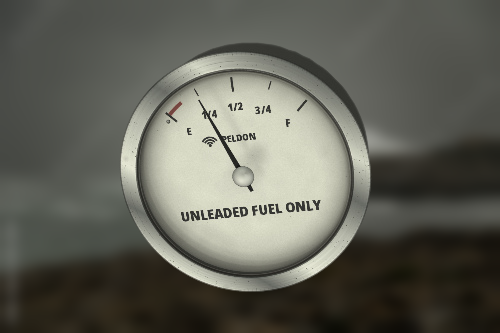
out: 0.25
